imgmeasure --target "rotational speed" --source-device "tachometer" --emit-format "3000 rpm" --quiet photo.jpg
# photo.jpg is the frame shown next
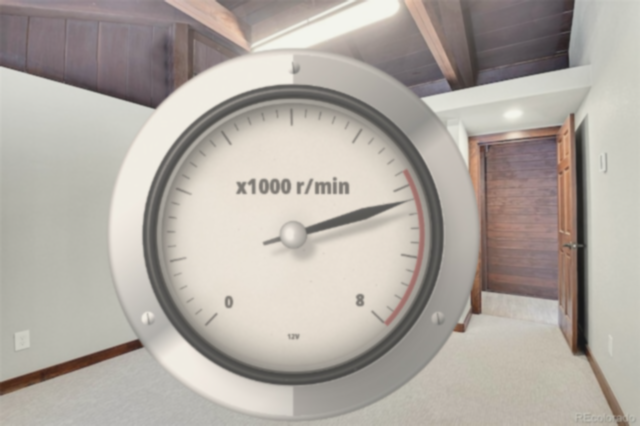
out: 6200 rpm
